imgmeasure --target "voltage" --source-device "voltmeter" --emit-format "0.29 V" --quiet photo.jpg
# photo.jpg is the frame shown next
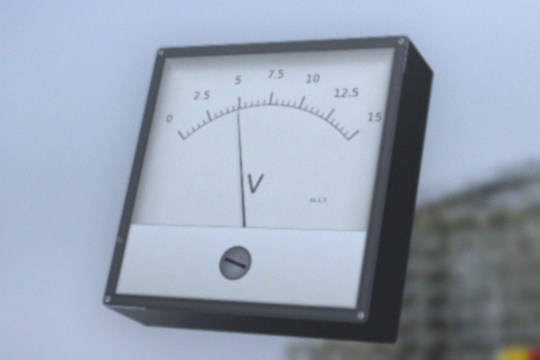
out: 5 V
